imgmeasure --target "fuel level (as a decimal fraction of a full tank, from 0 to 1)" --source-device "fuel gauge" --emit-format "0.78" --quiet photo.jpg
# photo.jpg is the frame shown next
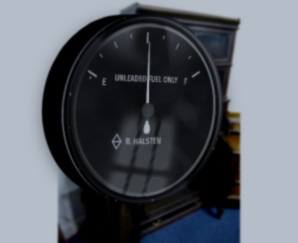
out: 0.5
